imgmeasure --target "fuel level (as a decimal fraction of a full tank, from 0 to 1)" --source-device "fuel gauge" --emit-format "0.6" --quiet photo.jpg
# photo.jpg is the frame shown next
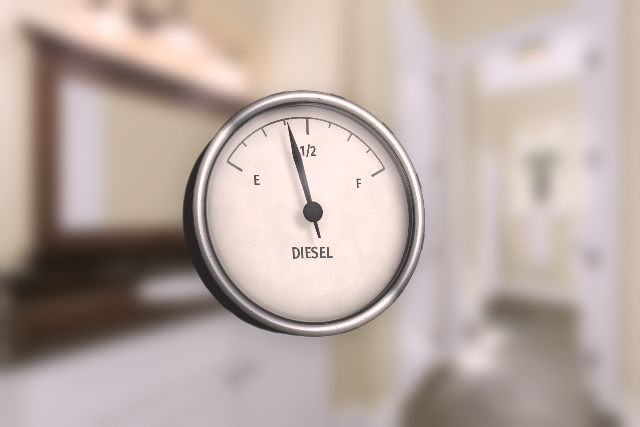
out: 0.375
